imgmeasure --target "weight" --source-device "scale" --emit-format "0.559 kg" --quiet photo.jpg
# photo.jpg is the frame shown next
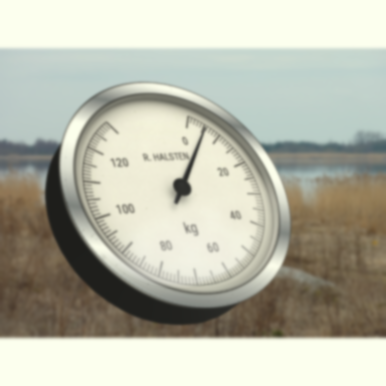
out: 5 kg
